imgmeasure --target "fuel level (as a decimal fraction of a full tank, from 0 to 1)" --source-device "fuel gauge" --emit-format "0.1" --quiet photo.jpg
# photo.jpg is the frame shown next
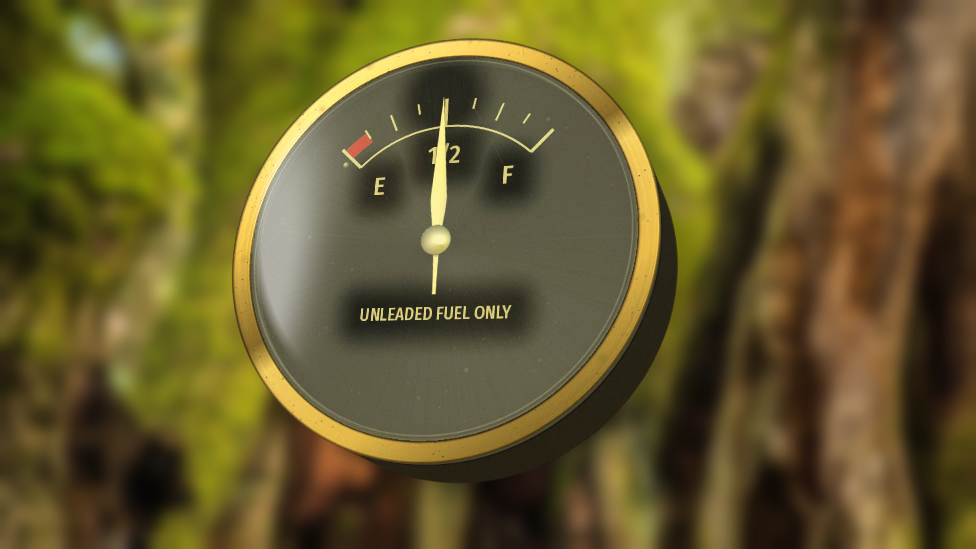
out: 0.5
